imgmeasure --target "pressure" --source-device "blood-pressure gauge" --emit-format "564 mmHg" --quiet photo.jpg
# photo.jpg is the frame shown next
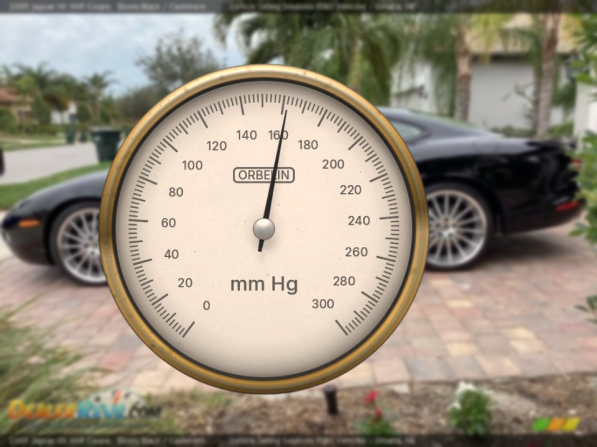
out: 162 mmHg
